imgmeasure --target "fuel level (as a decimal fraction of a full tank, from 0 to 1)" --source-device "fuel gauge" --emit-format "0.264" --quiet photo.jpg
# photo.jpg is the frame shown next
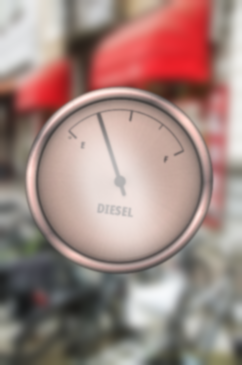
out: 0.25
